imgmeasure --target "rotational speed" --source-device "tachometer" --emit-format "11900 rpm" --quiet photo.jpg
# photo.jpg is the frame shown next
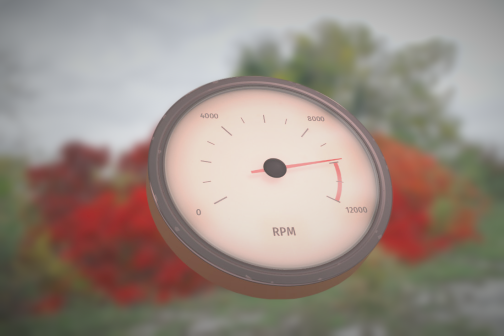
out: 10000 rpm
